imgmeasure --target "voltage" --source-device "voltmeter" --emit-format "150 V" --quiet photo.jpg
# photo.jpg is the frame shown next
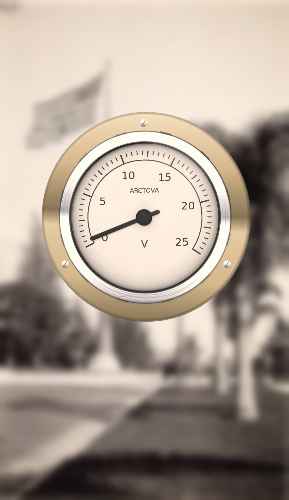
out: 0.5 V
